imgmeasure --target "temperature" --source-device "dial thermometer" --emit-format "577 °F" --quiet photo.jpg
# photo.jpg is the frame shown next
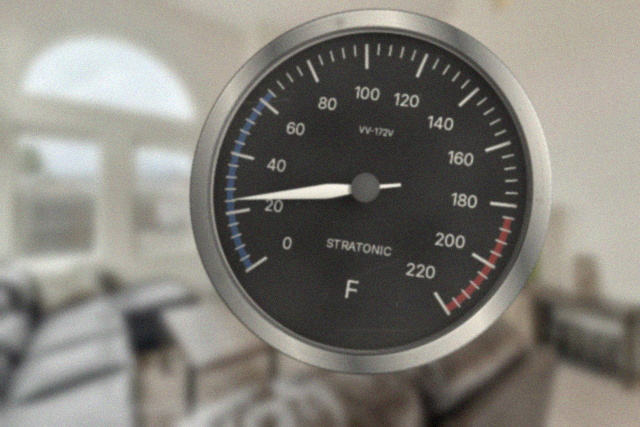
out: 24 °F
